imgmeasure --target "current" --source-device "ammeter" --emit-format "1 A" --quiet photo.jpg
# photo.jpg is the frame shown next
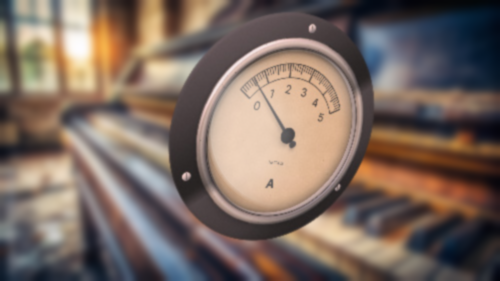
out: 0.5 A
